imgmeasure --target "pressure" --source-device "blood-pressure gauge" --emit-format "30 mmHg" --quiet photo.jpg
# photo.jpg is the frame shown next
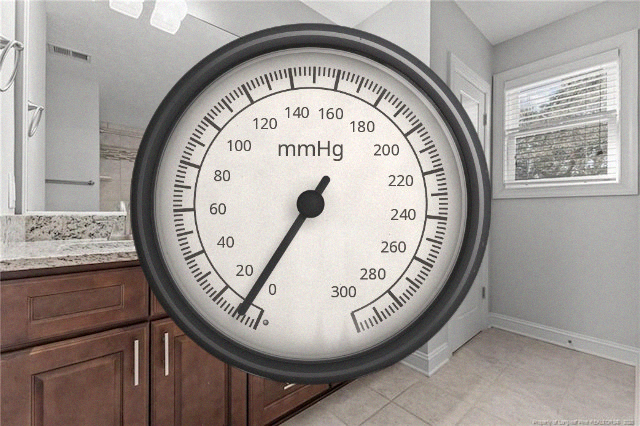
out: 8 mmHg
